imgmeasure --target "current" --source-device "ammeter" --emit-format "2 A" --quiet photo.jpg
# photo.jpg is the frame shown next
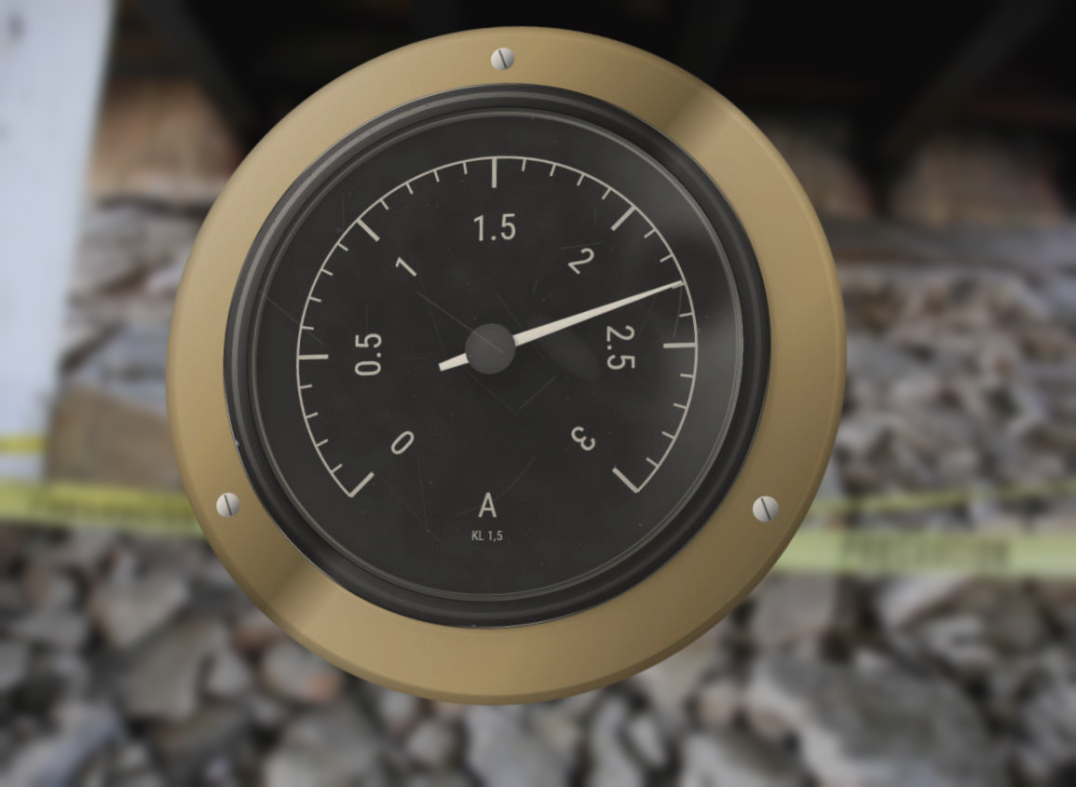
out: 2.3 A
